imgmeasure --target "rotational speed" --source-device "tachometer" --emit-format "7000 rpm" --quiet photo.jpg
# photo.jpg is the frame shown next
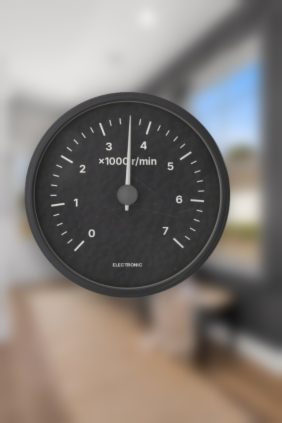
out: 3600 rpm
